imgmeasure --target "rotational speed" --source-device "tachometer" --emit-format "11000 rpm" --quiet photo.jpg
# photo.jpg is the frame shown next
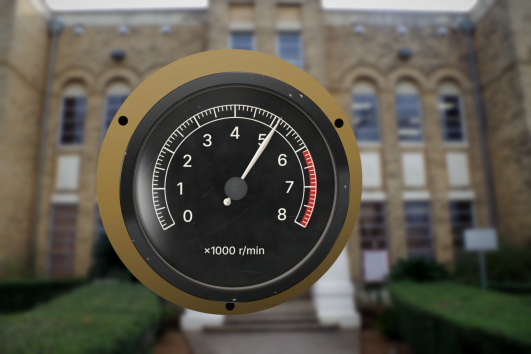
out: 5100 rpm
